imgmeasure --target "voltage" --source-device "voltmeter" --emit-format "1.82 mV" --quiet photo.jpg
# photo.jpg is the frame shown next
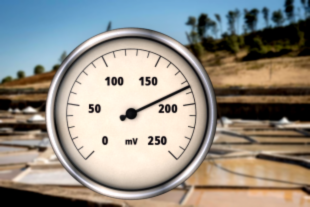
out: 185 mV
